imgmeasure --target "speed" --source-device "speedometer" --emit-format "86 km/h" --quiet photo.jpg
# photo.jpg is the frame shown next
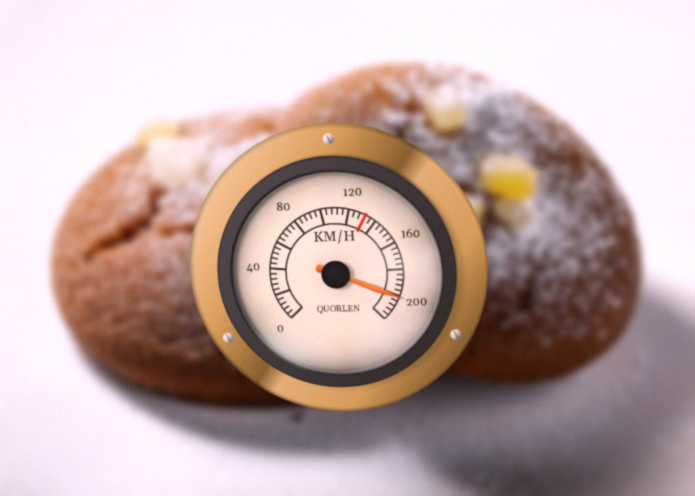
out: 200 km/h
